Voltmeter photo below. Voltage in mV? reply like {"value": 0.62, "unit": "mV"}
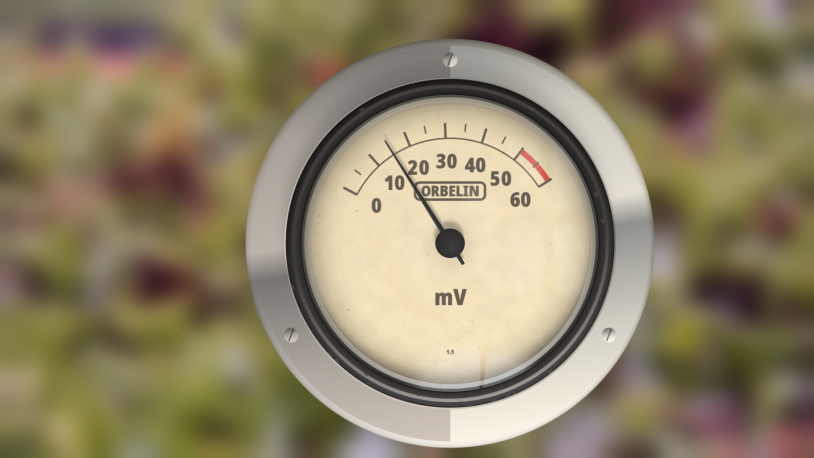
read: {"value": 15, "unit": "mV"}
